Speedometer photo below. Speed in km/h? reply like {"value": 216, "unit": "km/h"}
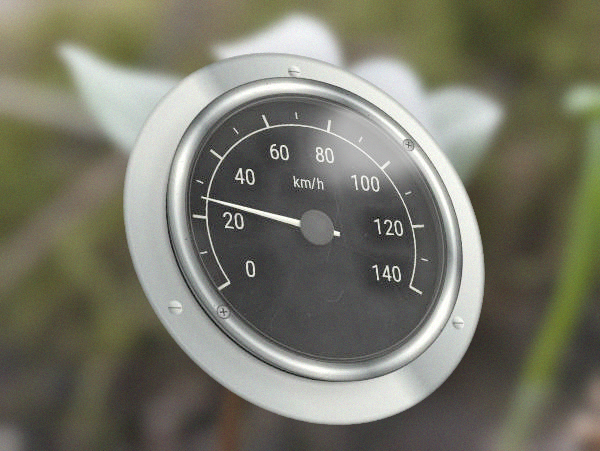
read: {"value": 25, "unit": "km/h"}
